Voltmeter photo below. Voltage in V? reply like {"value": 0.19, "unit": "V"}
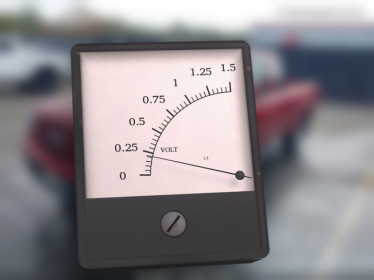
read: {"value": 0.2, "unit": "V"}
